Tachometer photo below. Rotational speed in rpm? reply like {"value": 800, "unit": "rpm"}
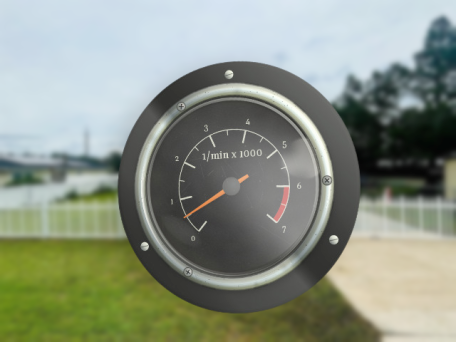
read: {"value": 500, "unit": "rpm"}
